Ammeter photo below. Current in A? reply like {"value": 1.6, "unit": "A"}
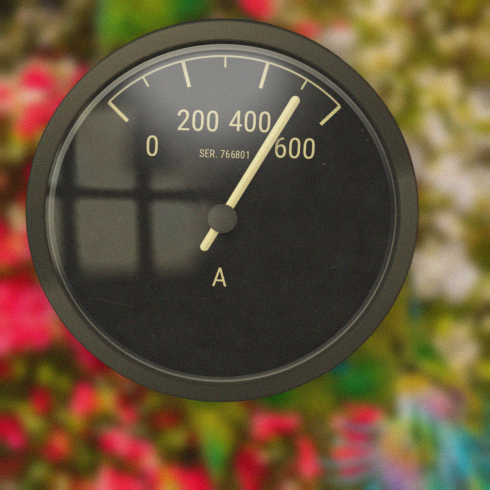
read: {"value": 500, "unit": "A"}
